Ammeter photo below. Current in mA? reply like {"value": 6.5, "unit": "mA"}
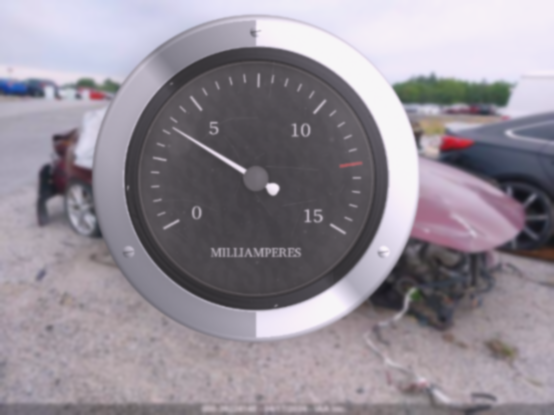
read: {"value": 3.75, "unit": "mA"}
